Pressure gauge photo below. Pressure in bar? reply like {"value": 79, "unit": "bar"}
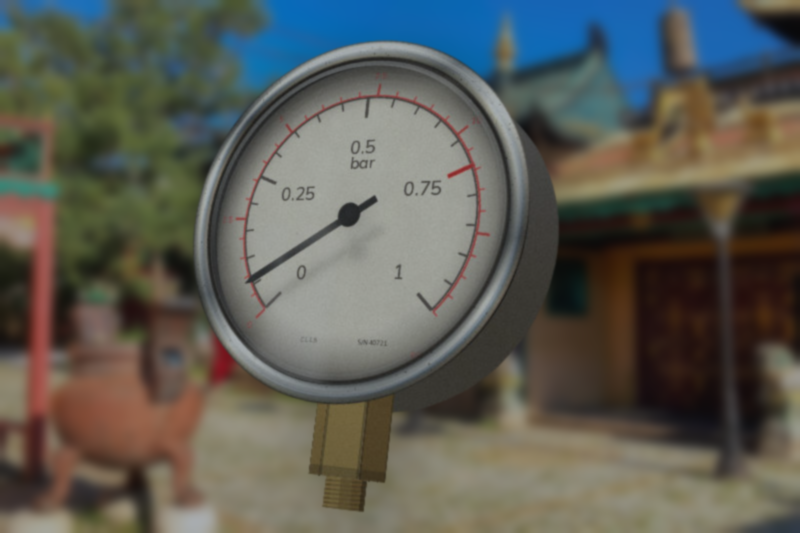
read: {"value": 0.05, "unit": "bar"}
